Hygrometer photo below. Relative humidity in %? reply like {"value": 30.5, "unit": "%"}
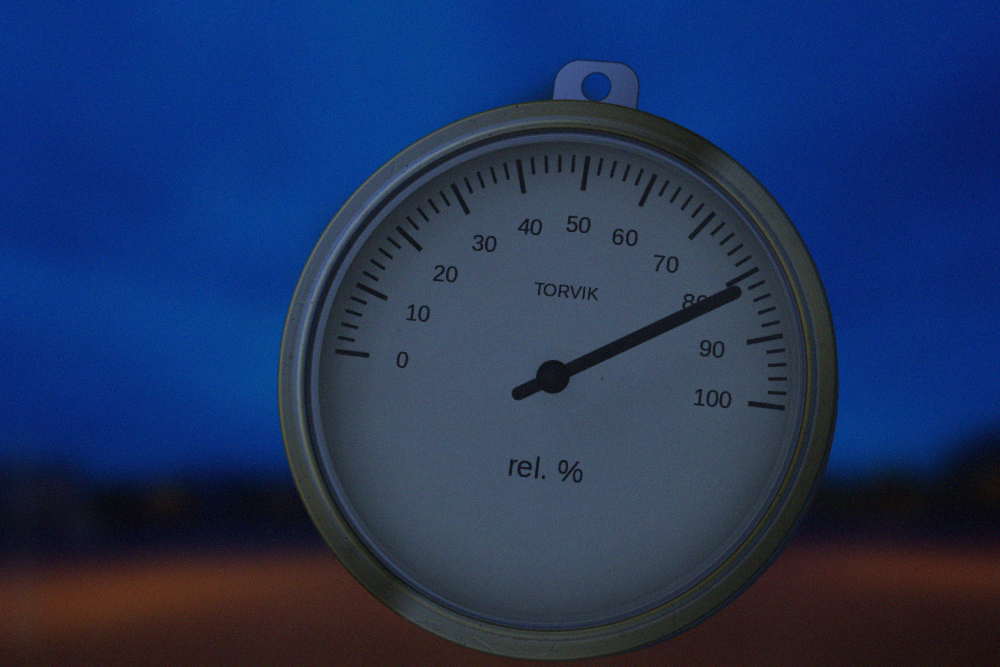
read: {"value": 82, "unit": "%"}
